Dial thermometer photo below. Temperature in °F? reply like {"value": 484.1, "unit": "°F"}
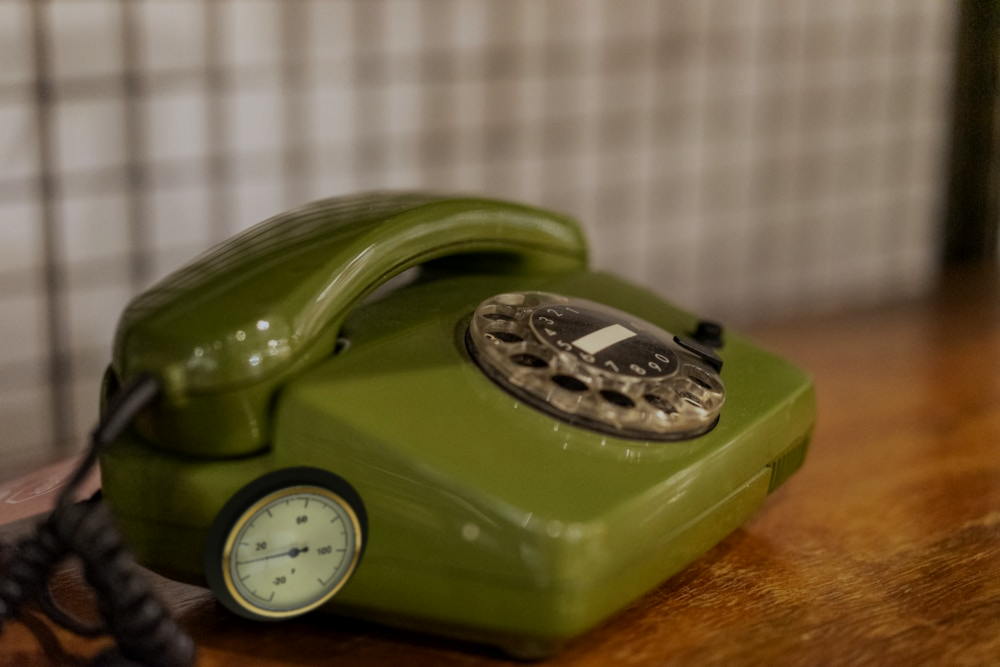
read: {"value": 10, "unit": "°F"}
